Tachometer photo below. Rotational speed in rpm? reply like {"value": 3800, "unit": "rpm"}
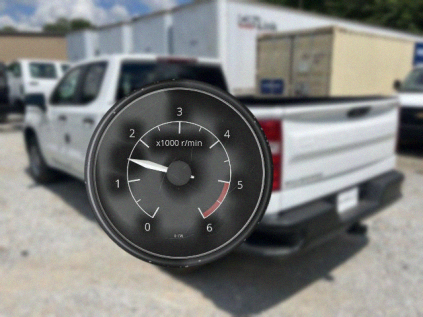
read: {"value": 1500, "unit": "rpm"}
